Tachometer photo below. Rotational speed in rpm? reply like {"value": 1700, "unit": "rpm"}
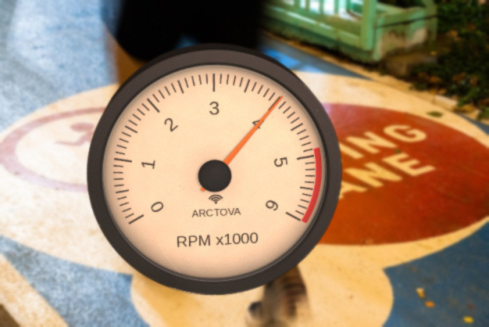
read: {"value": 4000, "unit": "rpm"}
